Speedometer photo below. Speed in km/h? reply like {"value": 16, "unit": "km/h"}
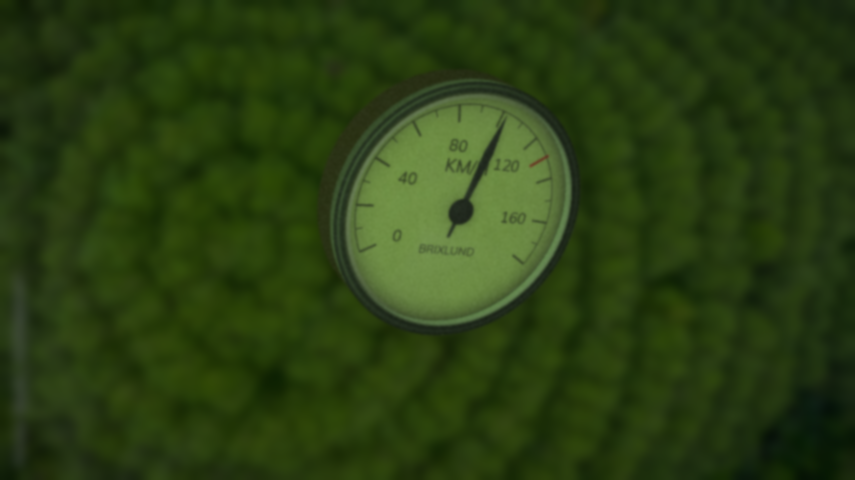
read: {"value": 100, "unit": "km/h"}
